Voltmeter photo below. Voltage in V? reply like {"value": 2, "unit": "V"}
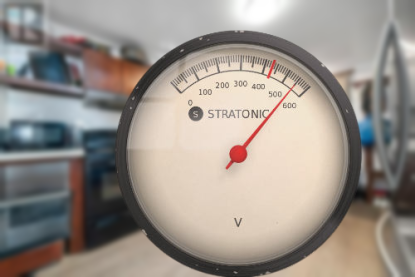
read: {"value": 550, "unit": "V"}
